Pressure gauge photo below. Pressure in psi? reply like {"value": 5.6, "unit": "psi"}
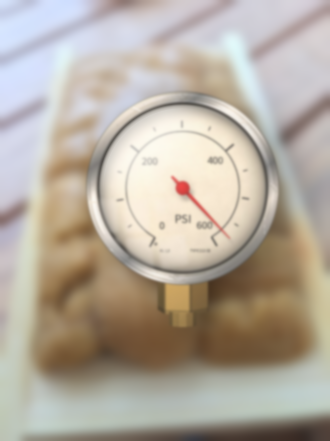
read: {"value": 575, "unit": "psi"}
